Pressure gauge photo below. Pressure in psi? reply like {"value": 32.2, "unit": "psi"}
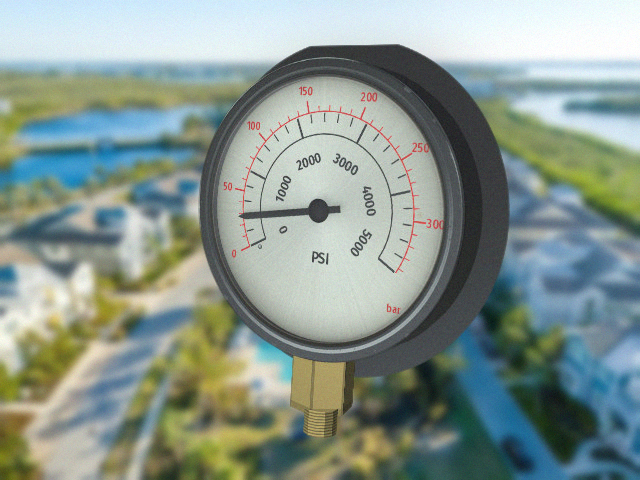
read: {"value": 400, "unit": "psi"}
